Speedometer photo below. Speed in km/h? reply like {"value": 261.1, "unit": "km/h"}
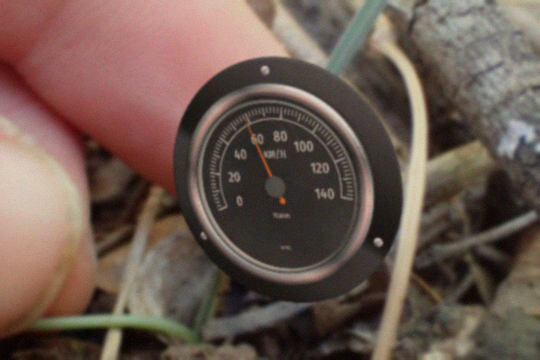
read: {"value": 60, "unit": "km/h"}
